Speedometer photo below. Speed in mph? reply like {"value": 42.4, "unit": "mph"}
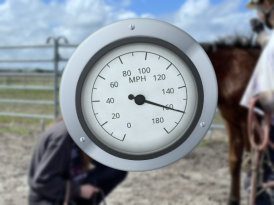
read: {"value": 160, "unit": "mph"}
